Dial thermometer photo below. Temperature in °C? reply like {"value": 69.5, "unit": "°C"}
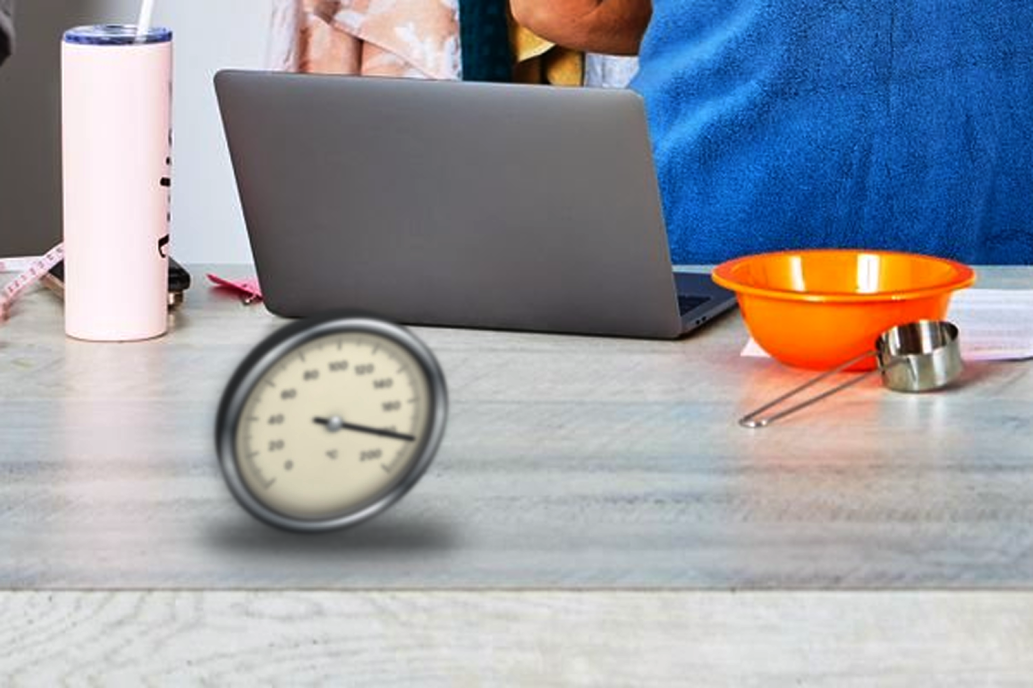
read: {"value": 180, "unit": "°C"}
